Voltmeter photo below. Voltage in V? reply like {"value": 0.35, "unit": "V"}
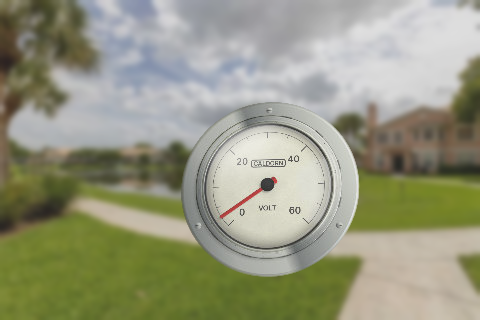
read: {"value": 2.5, "unit": "V"}
